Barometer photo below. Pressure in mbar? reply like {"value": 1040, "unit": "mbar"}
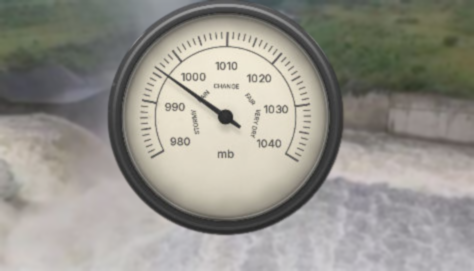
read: {"value": 996, "unit": "mbar"}
